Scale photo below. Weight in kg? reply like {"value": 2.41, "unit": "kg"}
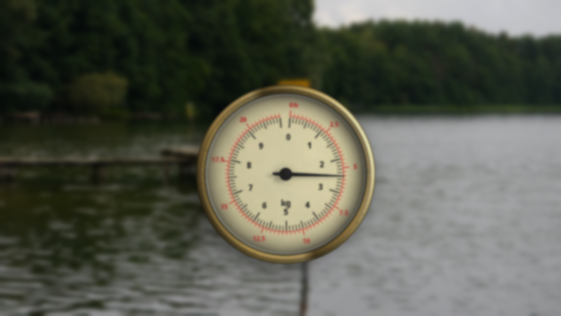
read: {"value": 2.5, "unit": "kg"}
